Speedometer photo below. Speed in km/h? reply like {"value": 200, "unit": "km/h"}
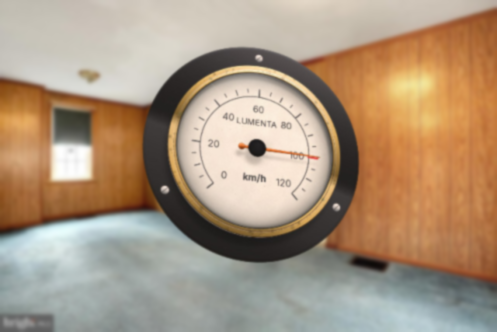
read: {"value": 100, "unit": "km/h"}
